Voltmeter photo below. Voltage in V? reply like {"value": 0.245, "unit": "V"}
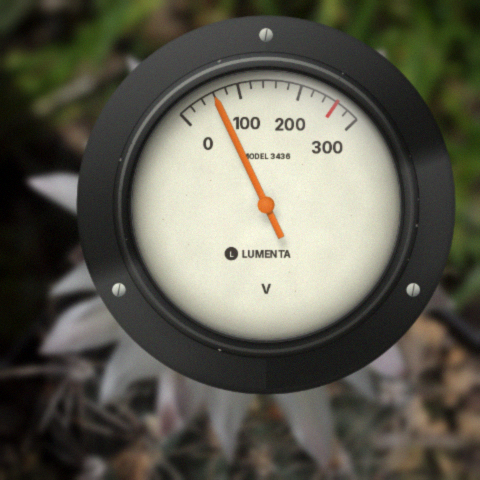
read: {"value": 60, "unit": "V"}
